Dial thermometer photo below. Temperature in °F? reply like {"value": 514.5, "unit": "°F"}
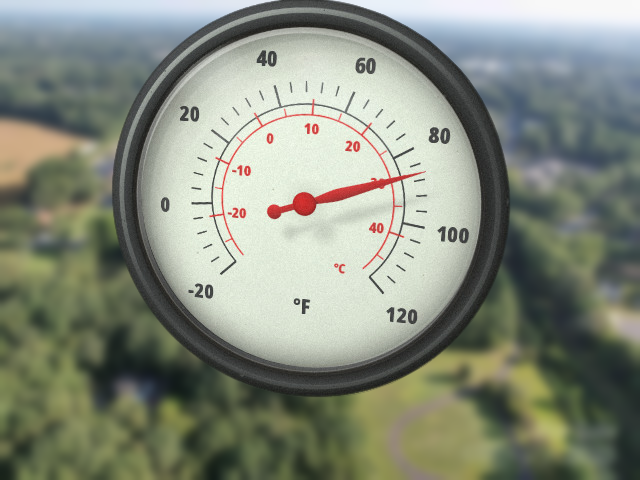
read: {"value": 86, "unit": "°F"}
